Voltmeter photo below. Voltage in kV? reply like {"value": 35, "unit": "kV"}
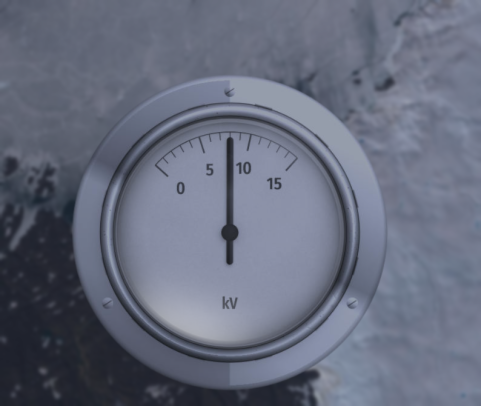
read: {"value": 8, "unit": "kV"}
